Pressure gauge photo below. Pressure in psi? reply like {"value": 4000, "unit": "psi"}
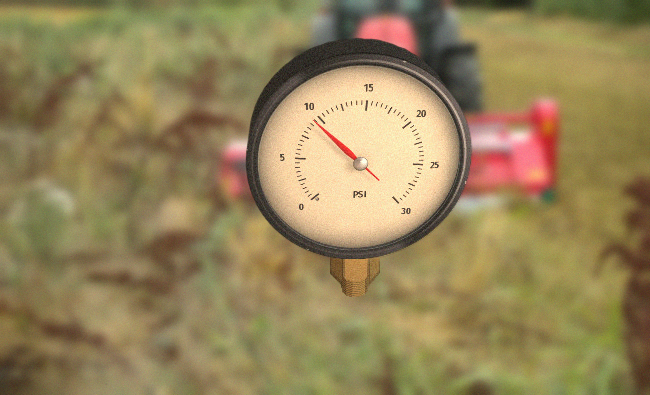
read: {"value": 9.5, "unit": "psi"}
